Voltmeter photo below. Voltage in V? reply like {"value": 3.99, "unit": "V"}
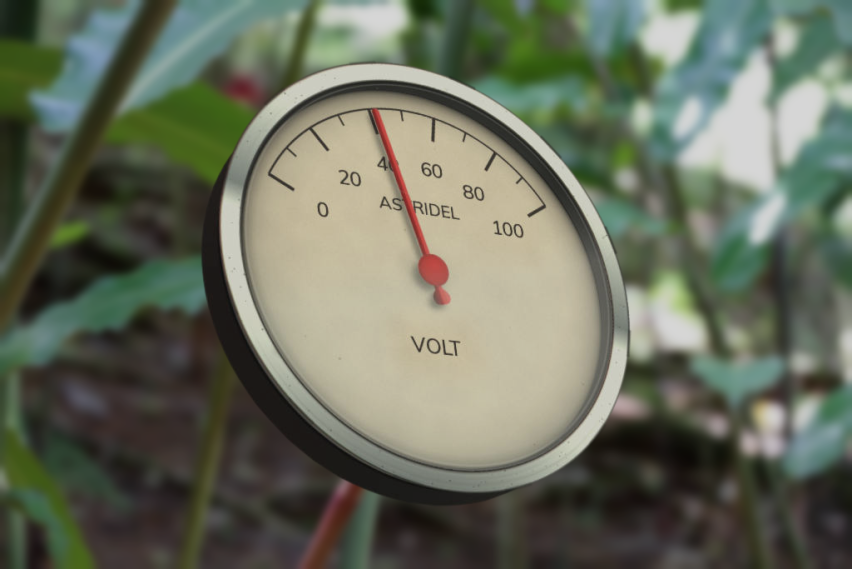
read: {"value": 40, "unit": "V"}
